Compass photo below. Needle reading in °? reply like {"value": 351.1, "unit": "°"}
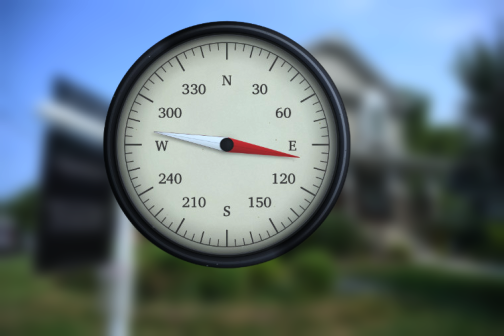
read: {"value": 100, "unit": "°"}
